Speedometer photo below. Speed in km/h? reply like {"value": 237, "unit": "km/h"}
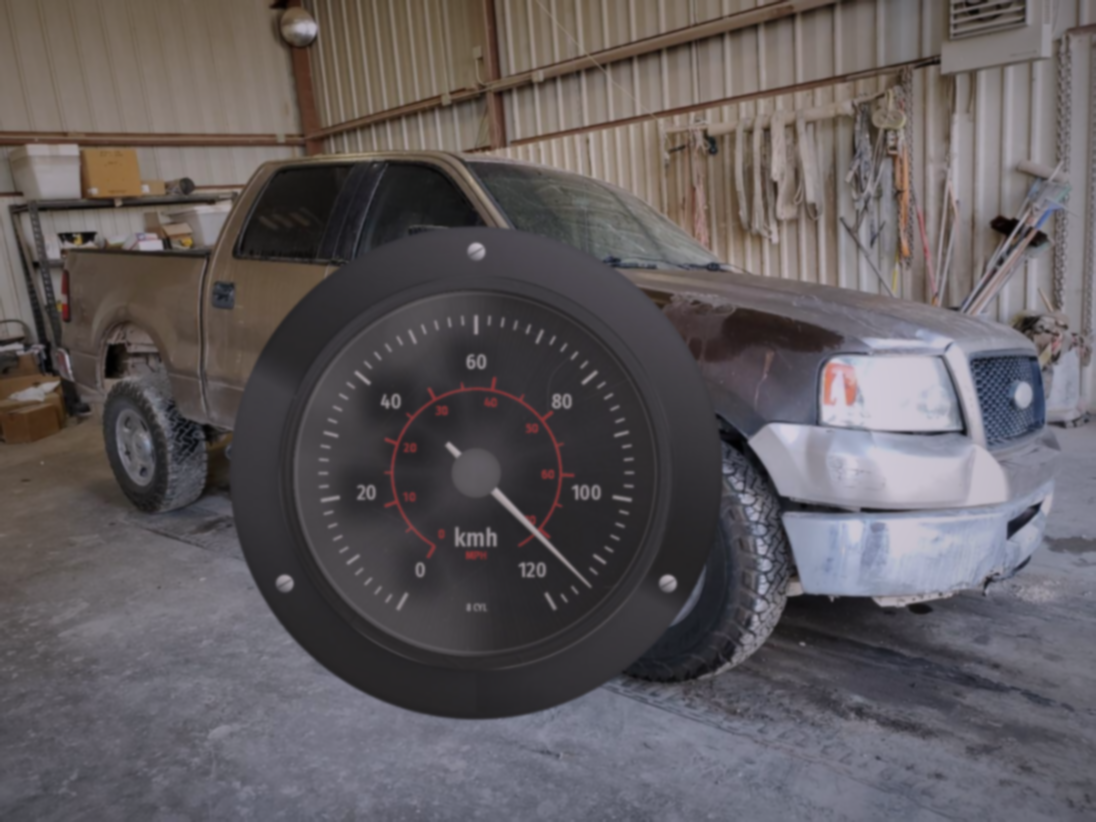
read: {"value": 114, "unit": "km/h"}
